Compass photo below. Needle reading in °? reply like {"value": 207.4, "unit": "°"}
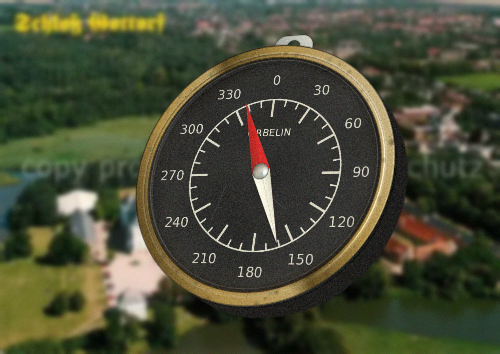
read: {"value": 340, "unit": "°"}
